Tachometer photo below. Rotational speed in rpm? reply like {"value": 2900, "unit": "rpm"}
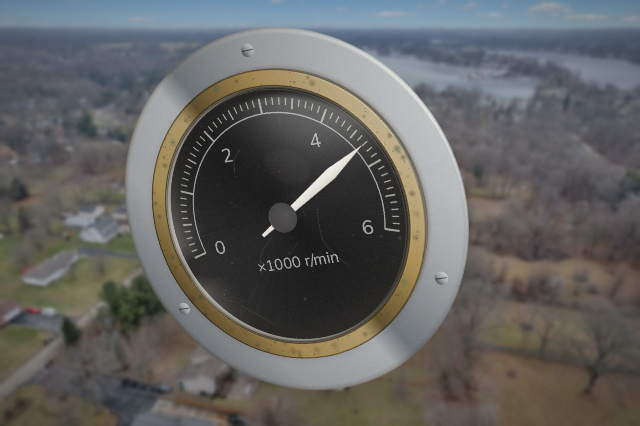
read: {"value": 4700, "unit": "rpm"}
